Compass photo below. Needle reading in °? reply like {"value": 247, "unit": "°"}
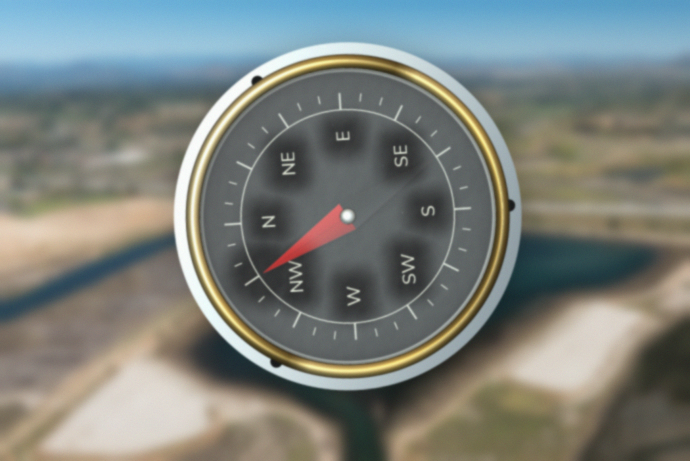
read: {"value": 330, "unit": "°"}
